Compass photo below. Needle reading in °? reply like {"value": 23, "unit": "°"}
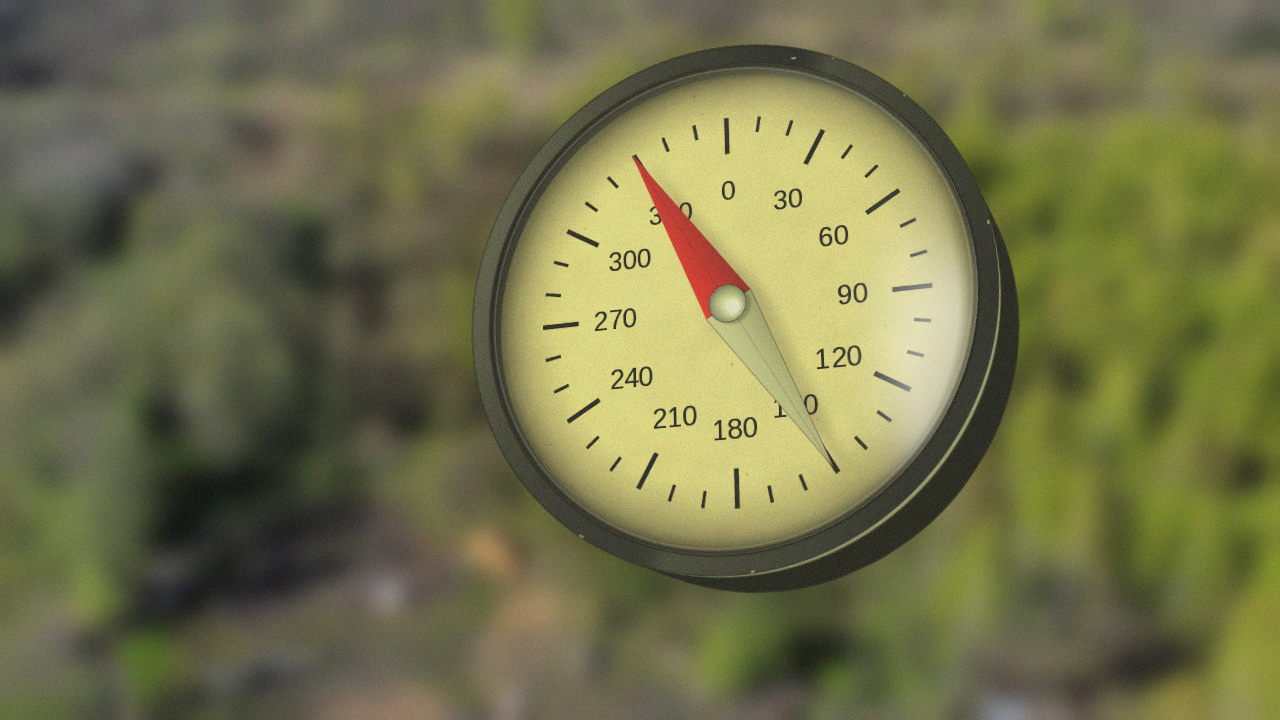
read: {"value": 330, "unit": "°"}
